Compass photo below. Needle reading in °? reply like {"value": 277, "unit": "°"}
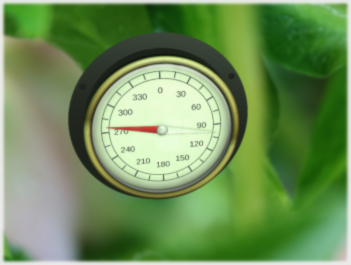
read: {"value": 277.5, "unit": "°"}
